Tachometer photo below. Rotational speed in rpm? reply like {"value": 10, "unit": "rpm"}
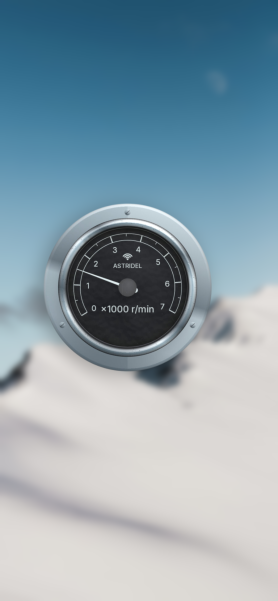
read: {"value": 1500, "unit": "rpm"}
